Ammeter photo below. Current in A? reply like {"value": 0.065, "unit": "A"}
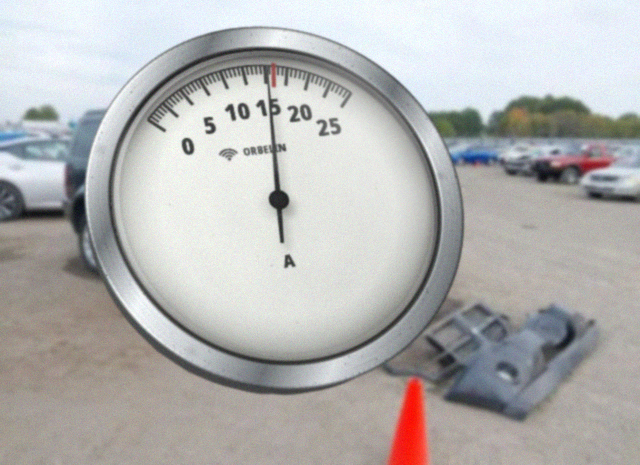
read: {"value": 15, "unit": "A"}
